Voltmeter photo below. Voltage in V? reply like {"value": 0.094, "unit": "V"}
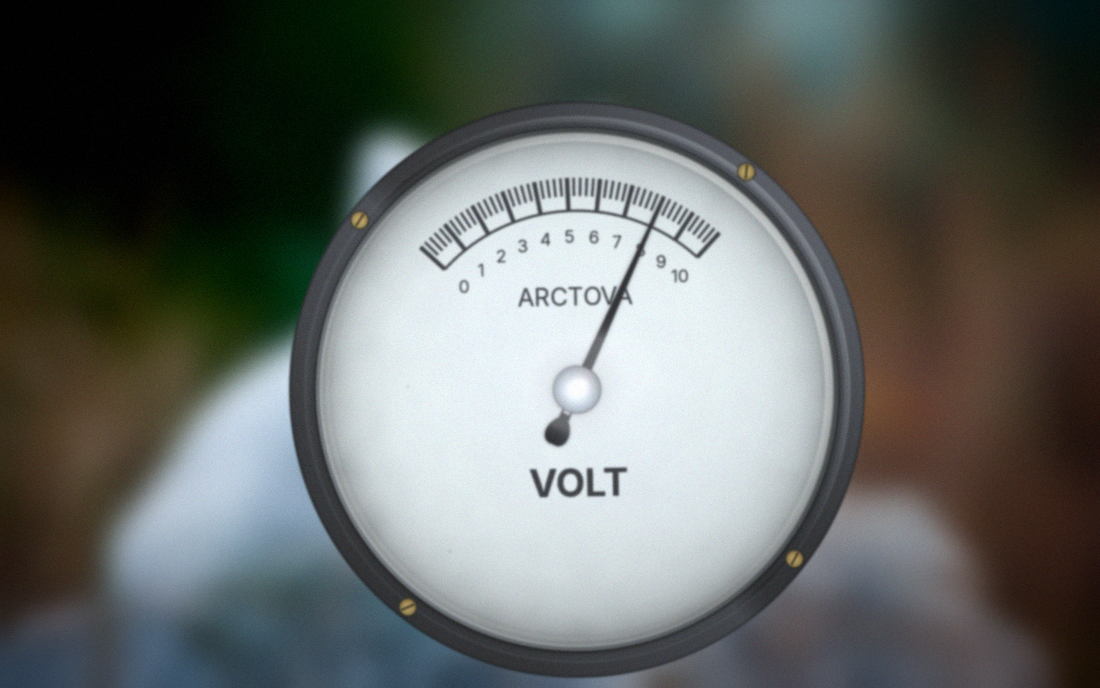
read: {"value": 8, "unit": "V"}
